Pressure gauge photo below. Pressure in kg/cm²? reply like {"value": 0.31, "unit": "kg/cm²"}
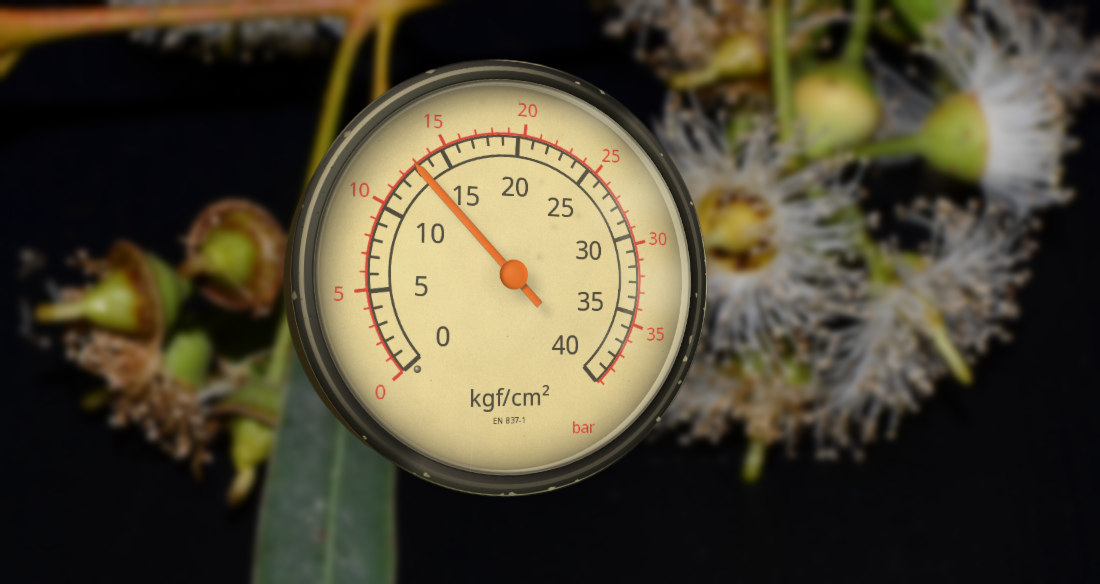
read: {"value": 13, "unit": "kg/cm²"}
